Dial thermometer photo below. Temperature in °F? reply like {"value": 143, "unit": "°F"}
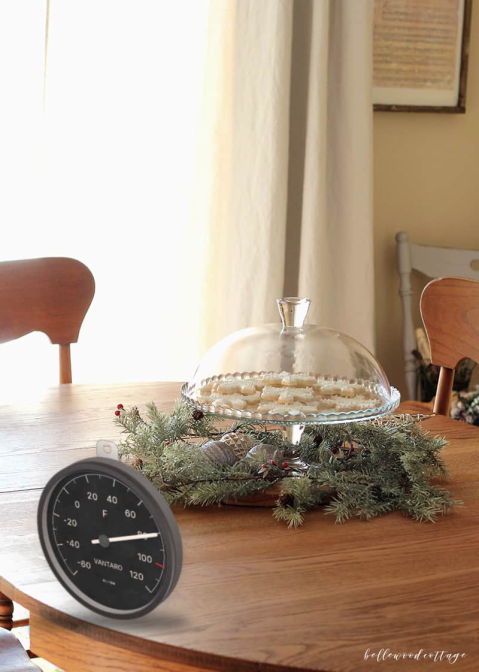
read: {"value": 80, "unit": "°F"}
